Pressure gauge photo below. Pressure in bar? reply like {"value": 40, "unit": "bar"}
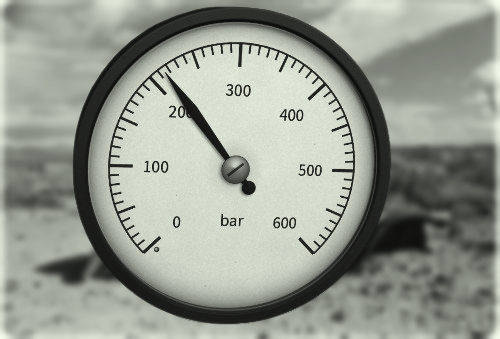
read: {"value": 215, "unit": "bar"}
